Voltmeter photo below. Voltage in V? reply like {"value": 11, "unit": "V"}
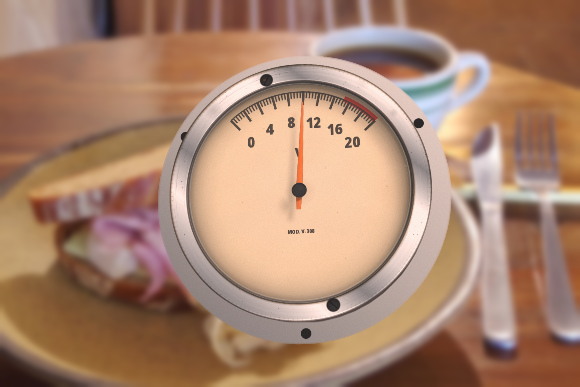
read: {"value": 10, "unit": "V"}
